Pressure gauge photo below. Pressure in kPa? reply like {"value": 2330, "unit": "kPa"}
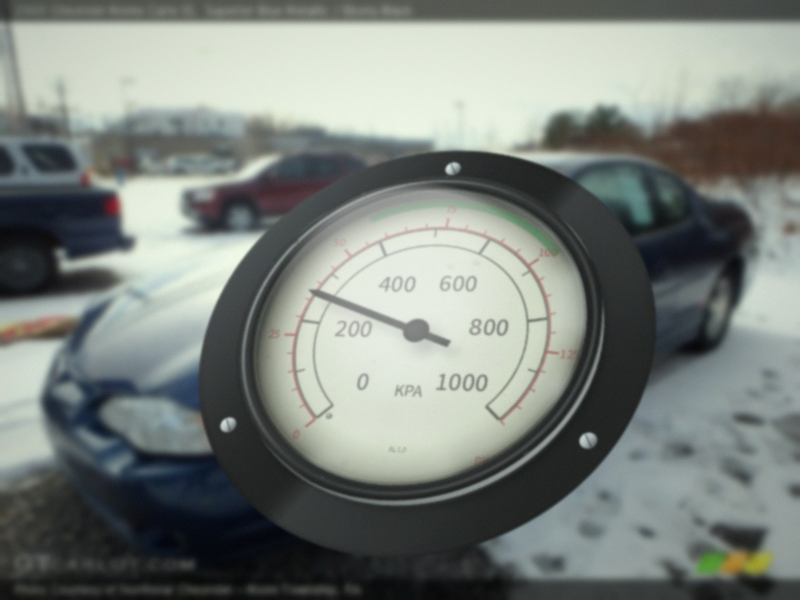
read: {"value": 250, "unit": "kPa"}
